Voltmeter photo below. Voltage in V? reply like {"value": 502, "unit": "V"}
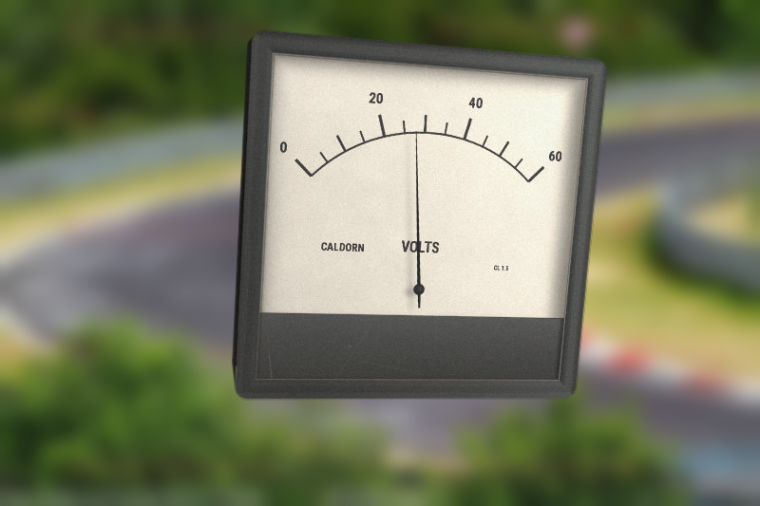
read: {"value": 27.5, "unit": "V"}
